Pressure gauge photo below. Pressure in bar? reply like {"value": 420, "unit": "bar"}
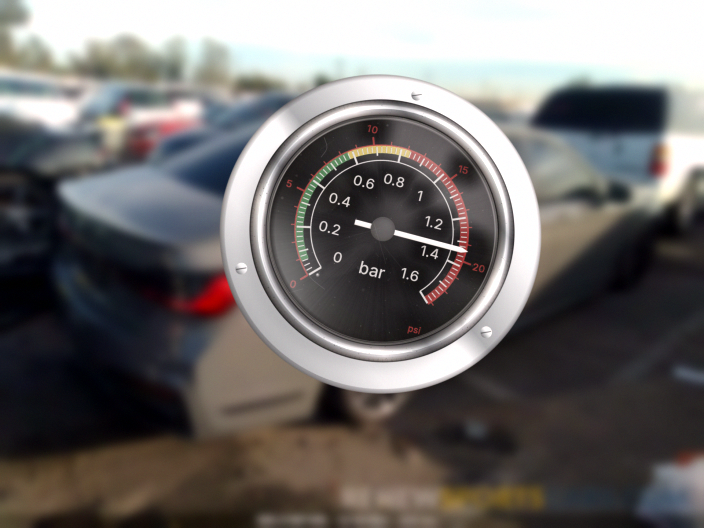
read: {"value": 1.34, "unit": "bar"}
